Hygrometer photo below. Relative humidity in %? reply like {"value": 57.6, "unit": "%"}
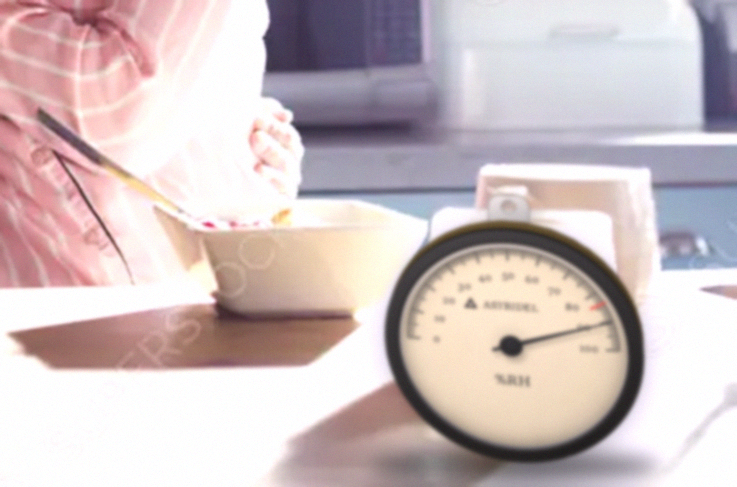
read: {"value": 90, "unit": "%"}
